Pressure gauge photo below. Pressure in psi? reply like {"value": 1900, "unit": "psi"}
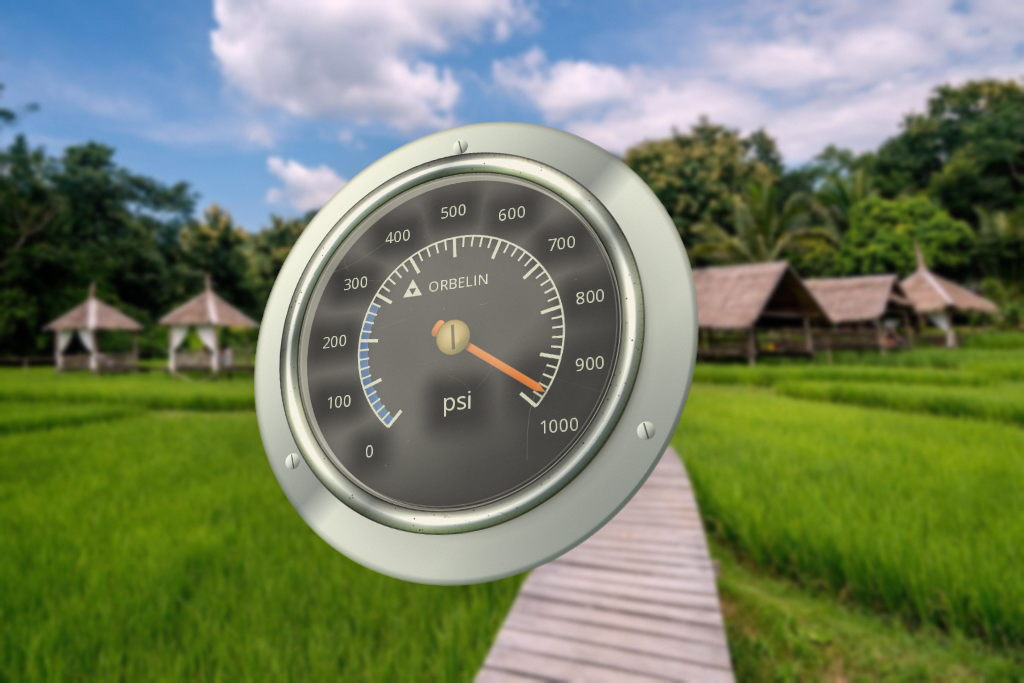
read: {"value": 970, "unit": "psi"}
